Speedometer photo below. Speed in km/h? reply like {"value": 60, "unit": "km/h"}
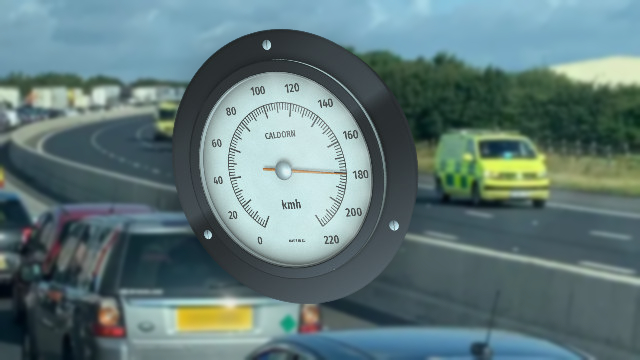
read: {"value": 180, "unit": "km/h"}
